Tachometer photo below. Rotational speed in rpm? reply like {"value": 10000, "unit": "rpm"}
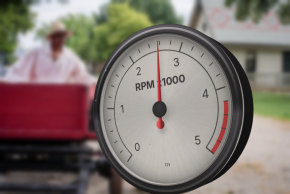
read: {"value": 2600, "unit": "rpm"}
